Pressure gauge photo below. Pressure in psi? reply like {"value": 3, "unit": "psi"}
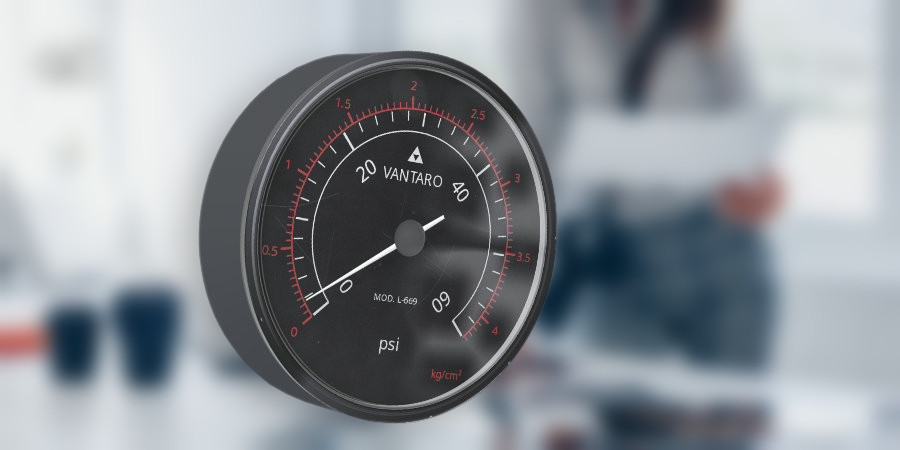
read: {"value": 2, "unit": "psi"}
